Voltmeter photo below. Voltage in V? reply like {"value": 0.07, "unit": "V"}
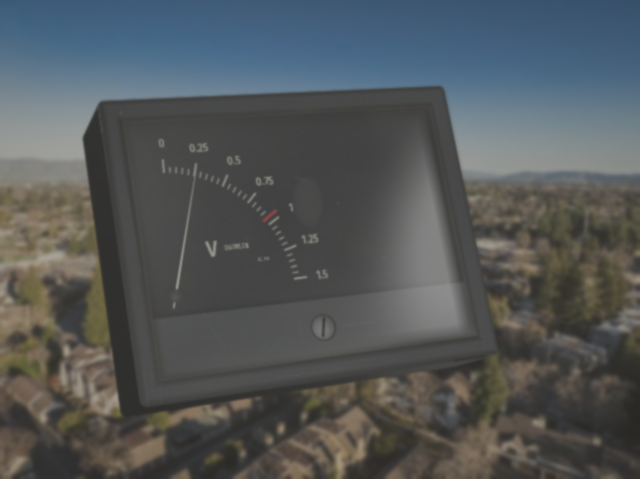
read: {"value": 0.25, "unit": "V"}
